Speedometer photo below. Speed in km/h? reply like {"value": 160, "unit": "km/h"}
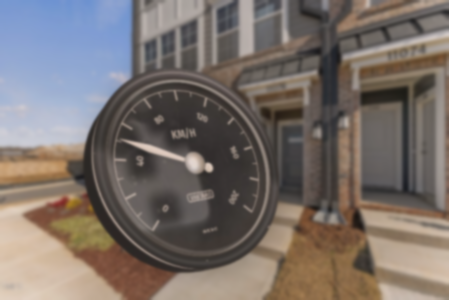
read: {"value": 50, "unit": "km/h"}
